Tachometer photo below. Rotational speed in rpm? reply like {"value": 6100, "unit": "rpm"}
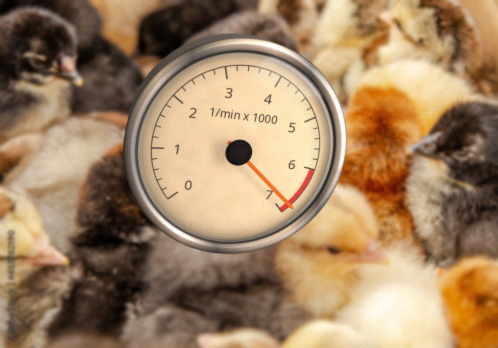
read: {"value": 6800, "unit": "rpm"}
